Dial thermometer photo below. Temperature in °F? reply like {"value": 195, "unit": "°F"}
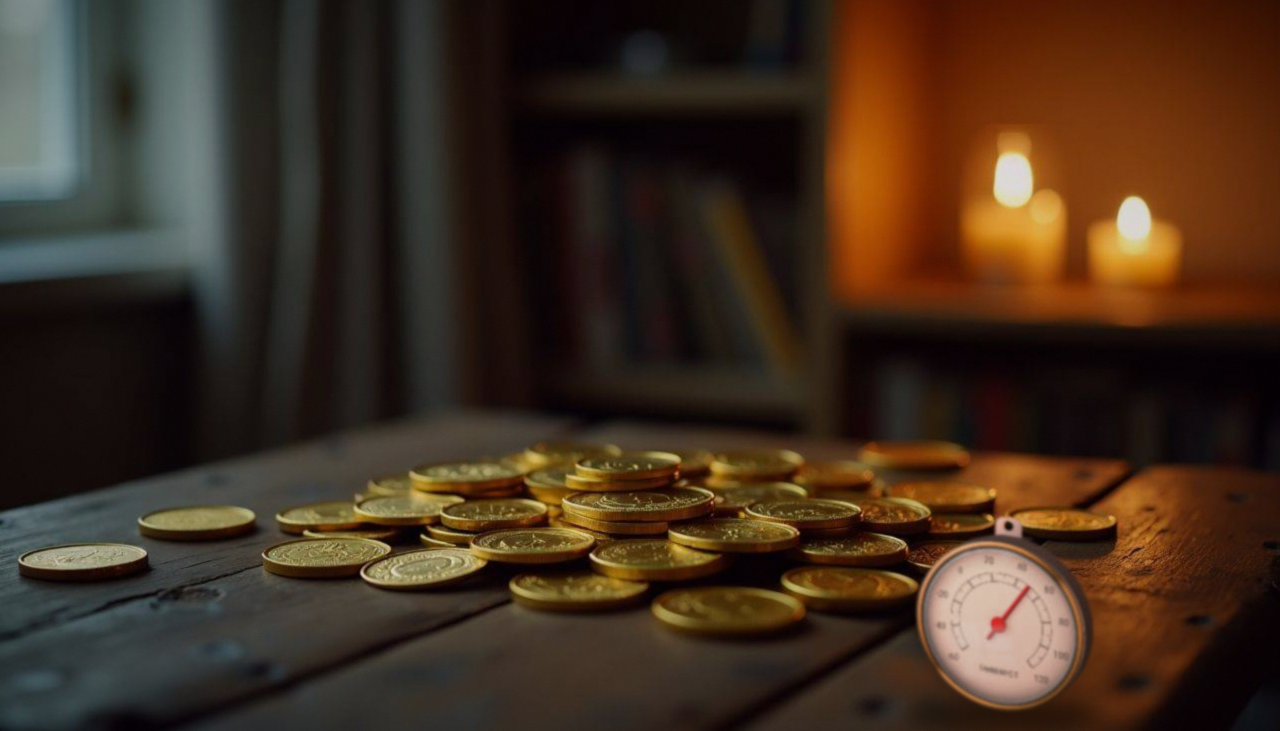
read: {"value": 50, "unit": "°F"}
